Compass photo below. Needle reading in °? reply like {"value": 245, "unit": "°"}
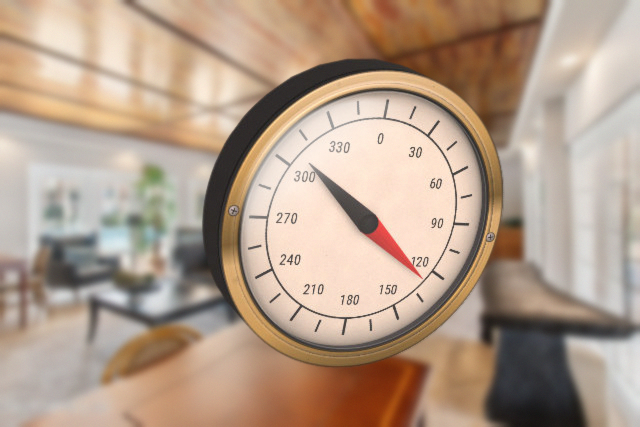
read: {"value": 127.5, "unit": "°"}
